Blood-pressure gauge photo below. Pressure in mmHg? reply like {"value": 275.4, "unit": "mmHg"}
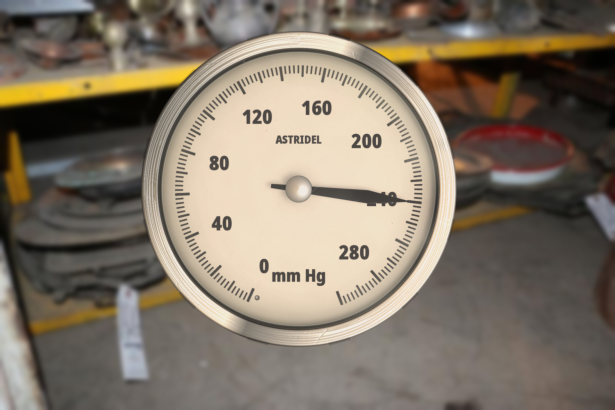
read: {"value": 240, "unit": "mmHg"}
